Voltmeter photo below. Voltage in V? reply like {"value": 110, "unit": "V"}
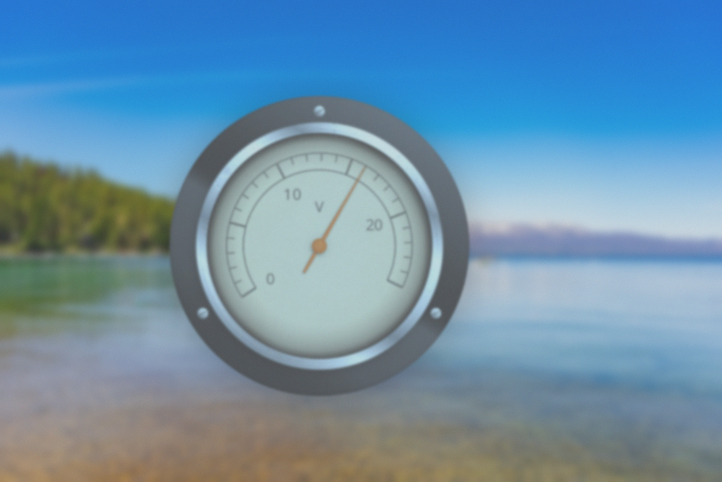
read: {"value": 16, "unit": "V"}
